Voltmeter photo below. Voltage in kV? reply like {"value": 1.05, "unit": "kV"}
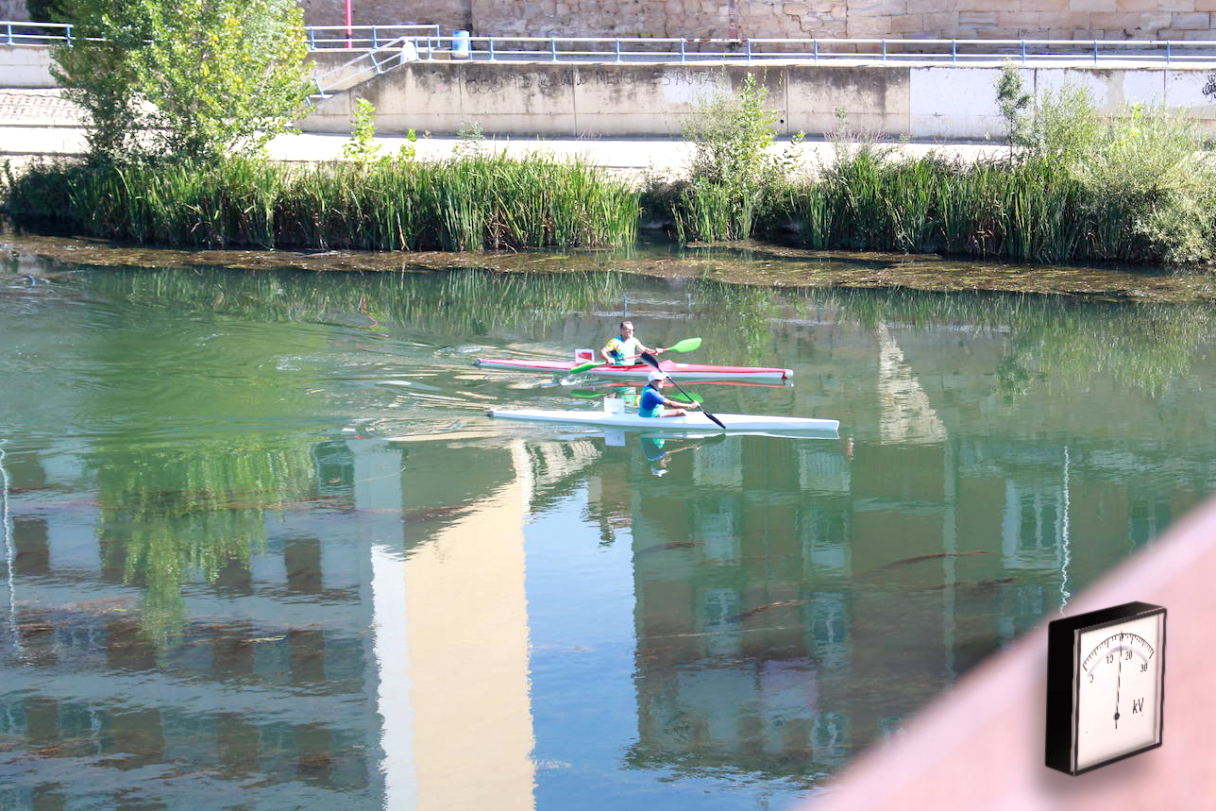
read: {"value": 15, "unit": "kV"}
